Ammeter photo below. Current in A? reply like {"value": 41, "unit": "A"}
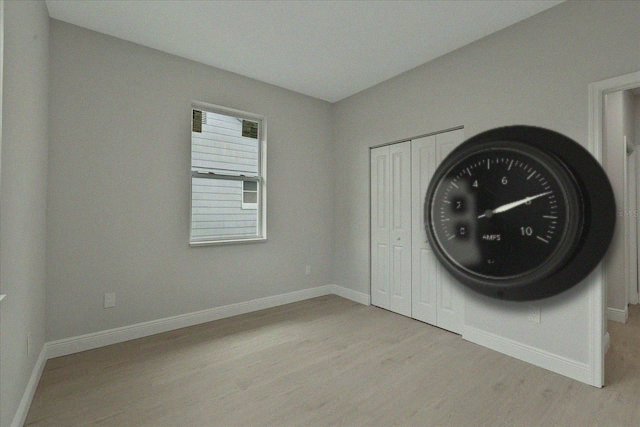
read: {"value": 8, "unit": "A"}
